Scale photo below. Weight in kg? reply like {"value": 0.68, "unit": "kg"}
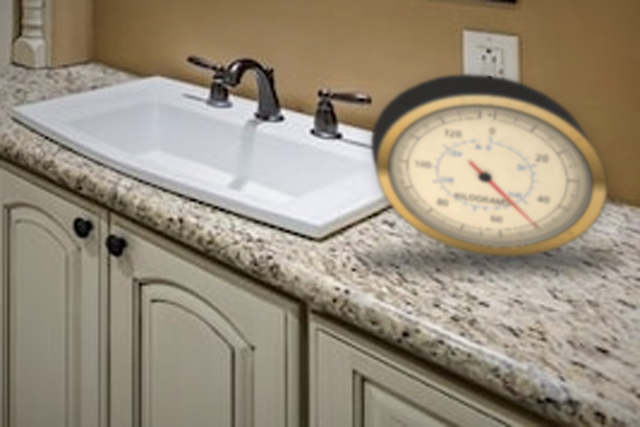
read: {"value": 50, "unit": "kg"}
